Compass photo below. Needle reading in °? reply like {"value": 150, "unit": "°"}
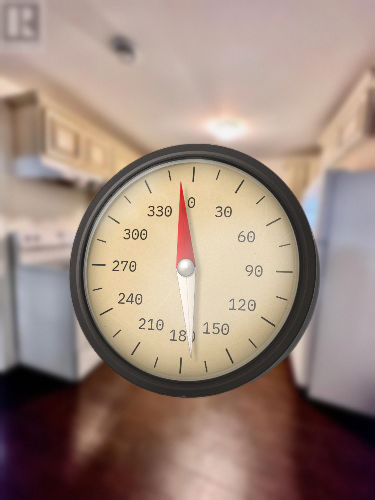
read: {"value": 352.5, "unit": "°"}
